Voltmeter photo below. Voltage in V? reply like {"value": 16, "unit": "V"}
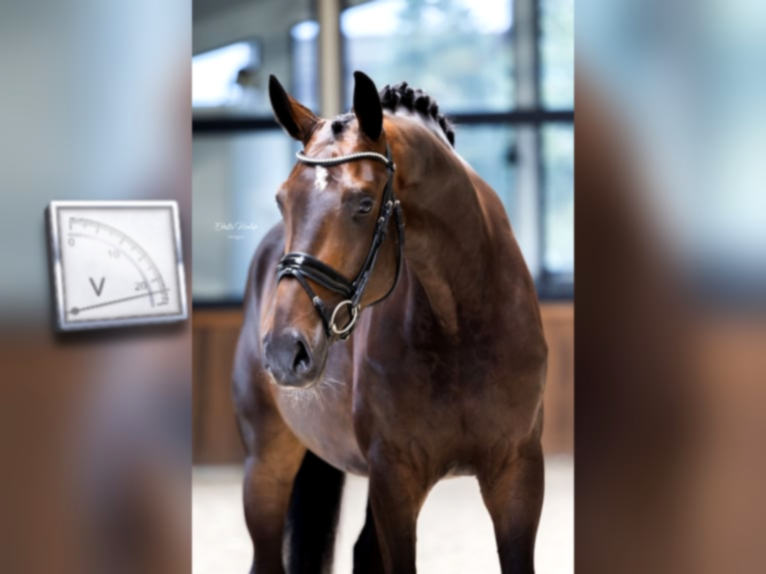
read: {"value": 22.5, "unit": "V"}
